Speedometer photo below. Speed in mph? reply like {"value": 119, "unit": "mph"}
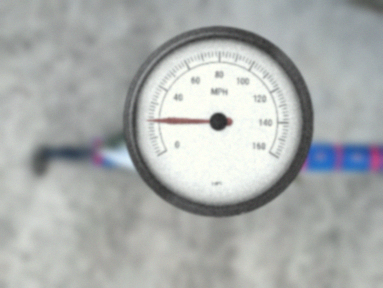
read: {"value": 20, "unit": "mph"}
